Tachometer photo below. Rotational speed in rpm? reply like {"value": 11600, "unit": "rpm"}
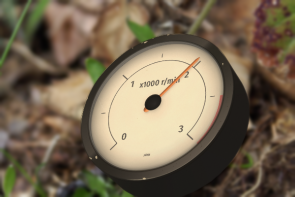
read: {"value": 2000, "unit": "rpm"}
